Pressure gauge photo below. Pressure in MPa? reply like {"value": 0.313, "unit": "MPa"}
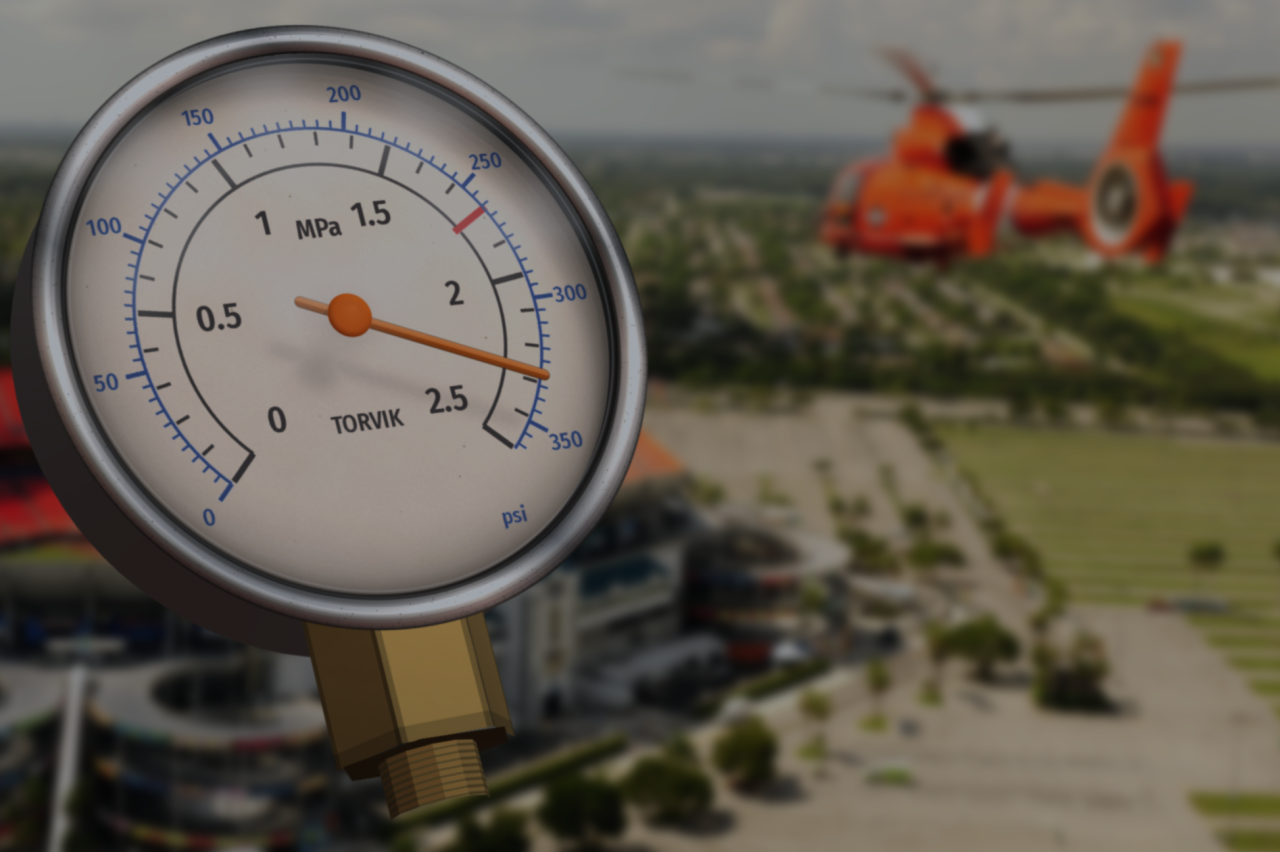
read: {"value": 2.3, "unit": "MPa"}
